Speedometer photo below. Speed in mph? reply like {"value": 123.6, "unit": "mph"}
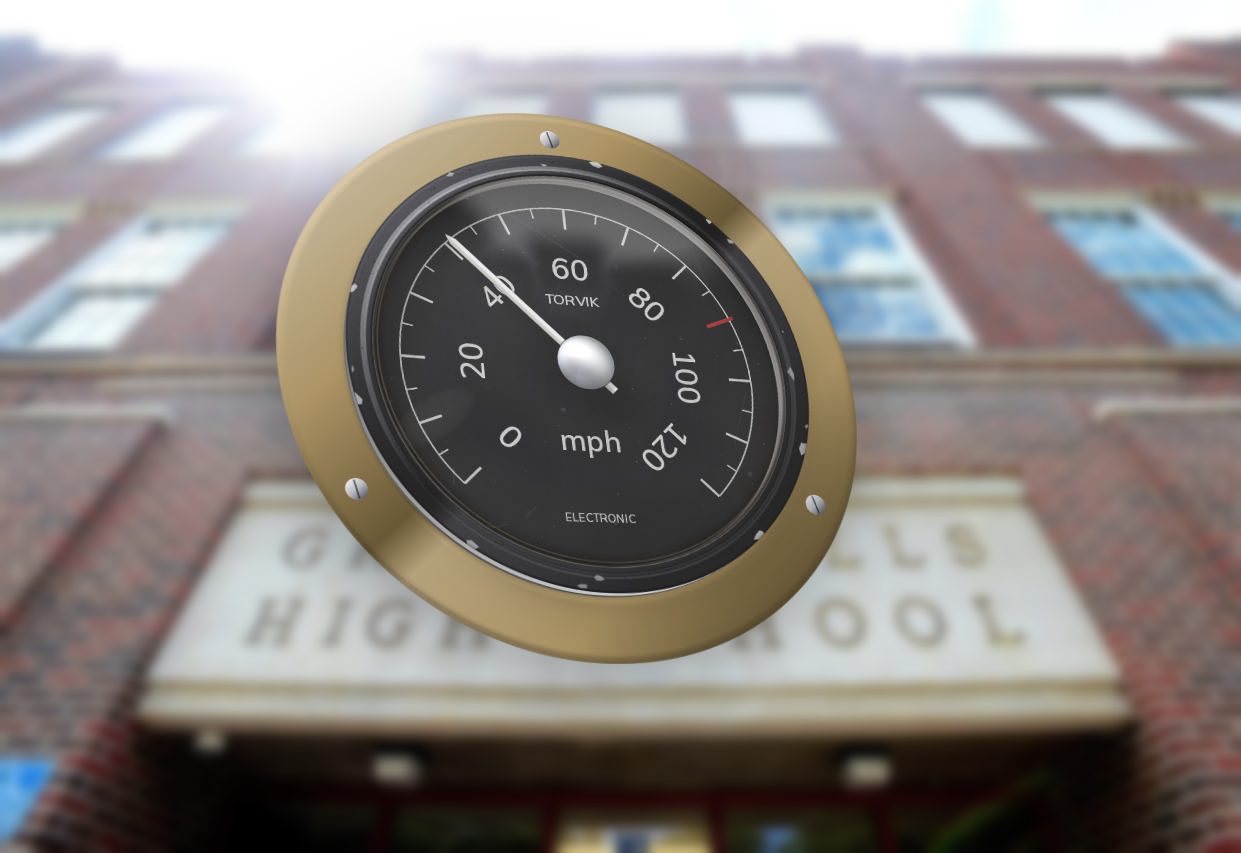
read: {"value": 40, "unit": "mph"}
